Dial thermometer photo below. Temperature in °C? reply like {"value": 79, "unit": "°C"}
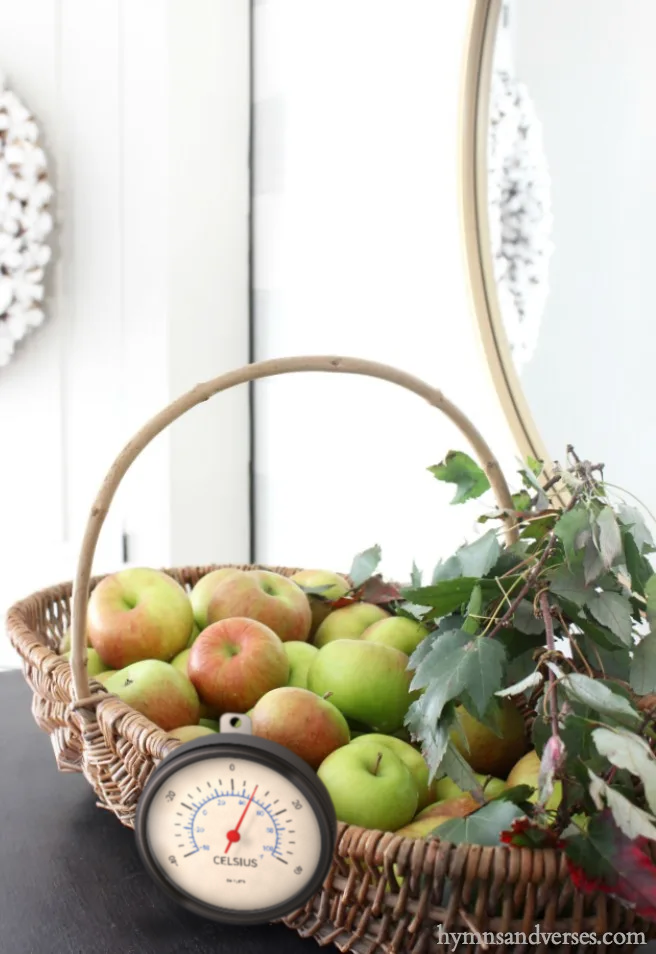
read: {"value": 8, "unit": "°C"}
